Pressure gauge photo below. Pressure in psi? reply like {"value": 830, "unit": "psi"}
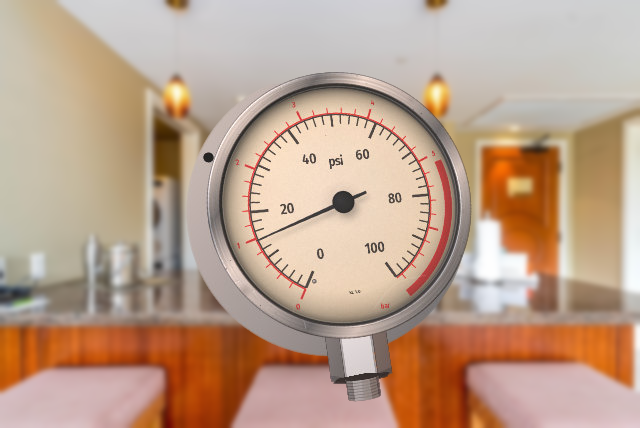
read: {"value": 14, "unit": "psi"}
